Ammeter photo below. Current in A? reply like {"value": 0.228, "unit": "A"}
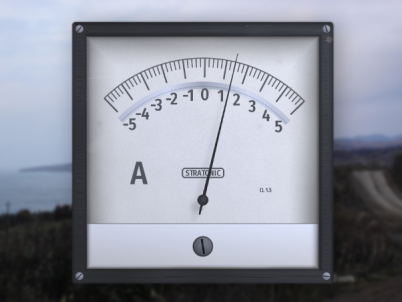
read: {"value": 1.4, "unit": "A"}
